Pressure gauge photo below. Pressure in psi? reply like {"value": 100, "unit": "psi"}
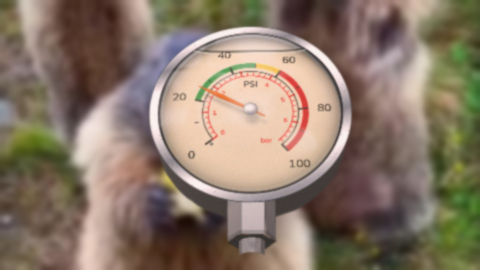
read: {"value": 25, "unit": "psi"}
